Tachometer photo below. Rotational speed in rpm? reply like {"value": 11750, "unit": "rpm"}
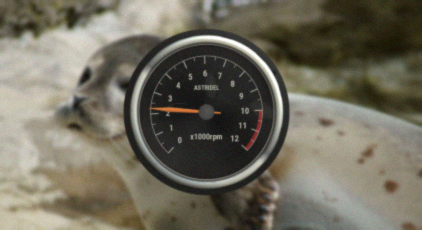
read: {"value": 2250, "unit": "rpm"}
